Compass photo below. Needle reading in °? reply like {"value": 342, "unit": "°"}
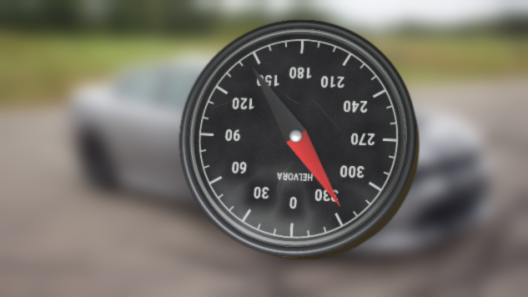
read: {"value": 325, "unit": "°"}
